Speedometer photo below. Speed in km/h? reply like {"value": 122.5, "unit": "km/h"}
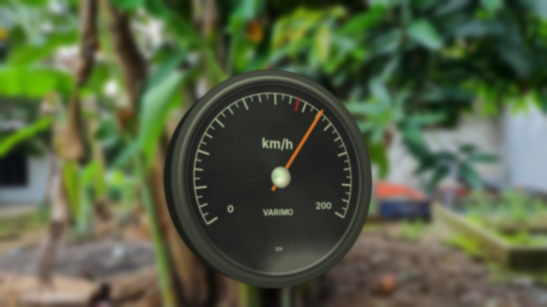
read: {"value": 130, "unit": "km/h"}
